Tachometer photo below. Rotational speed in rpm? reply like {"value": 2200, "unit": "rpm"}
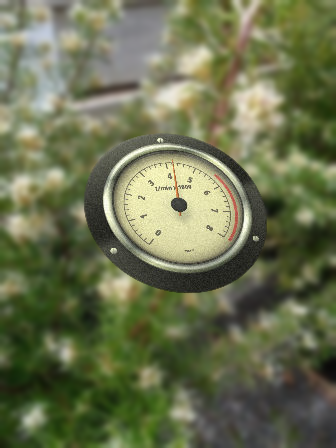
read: {"value": 4200, "unit": "rpm"}
